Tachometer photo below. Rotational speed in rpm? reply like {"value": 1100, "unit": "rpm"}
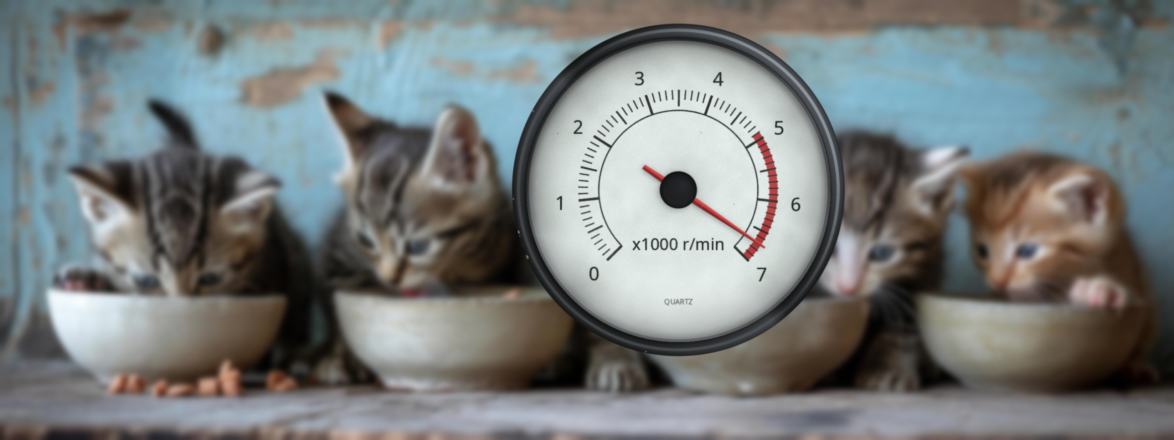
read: {"value": 6700, "unit": "rpm"}
